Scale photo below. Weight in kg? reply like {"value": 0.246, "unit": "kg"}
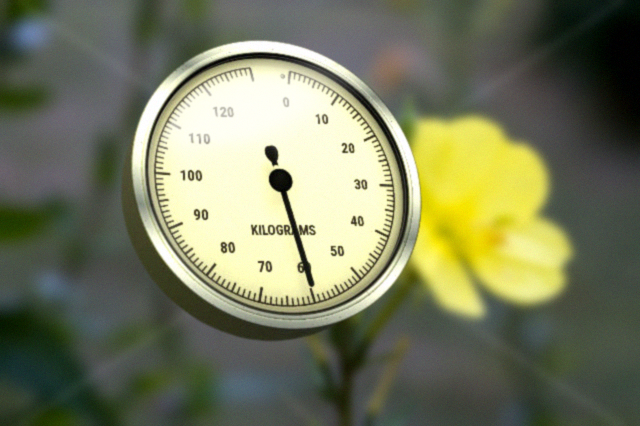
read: {"value": 60, "unit": "kg"}
